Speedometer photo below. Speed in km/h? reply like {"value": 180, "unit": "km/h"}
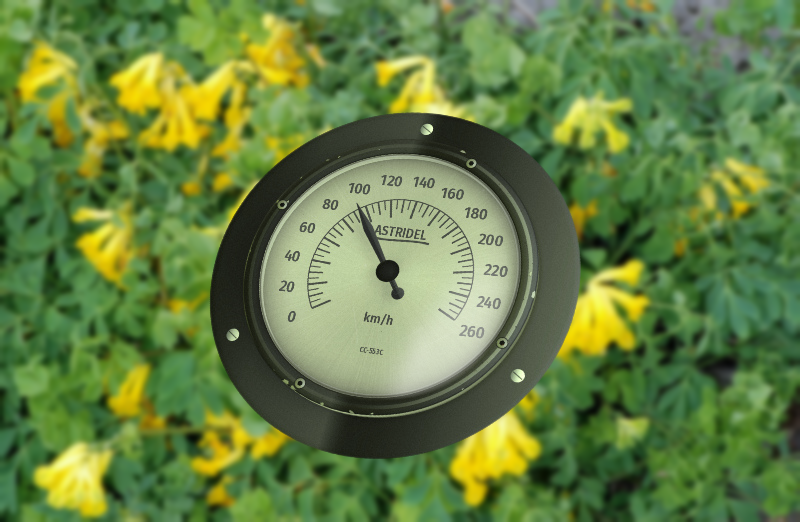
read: {"value": 95, "unit": "km/h"}
